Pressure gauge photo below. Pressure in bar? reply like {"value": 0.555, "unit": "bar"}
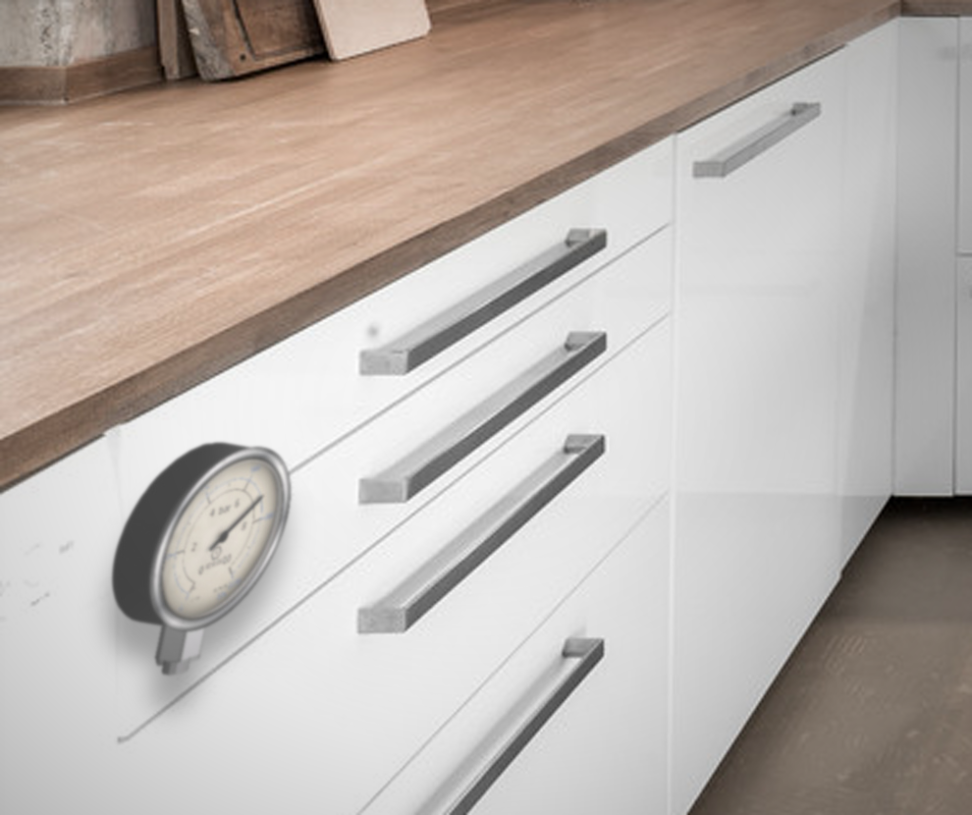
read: {"value": 7, "unit": "bar"}
